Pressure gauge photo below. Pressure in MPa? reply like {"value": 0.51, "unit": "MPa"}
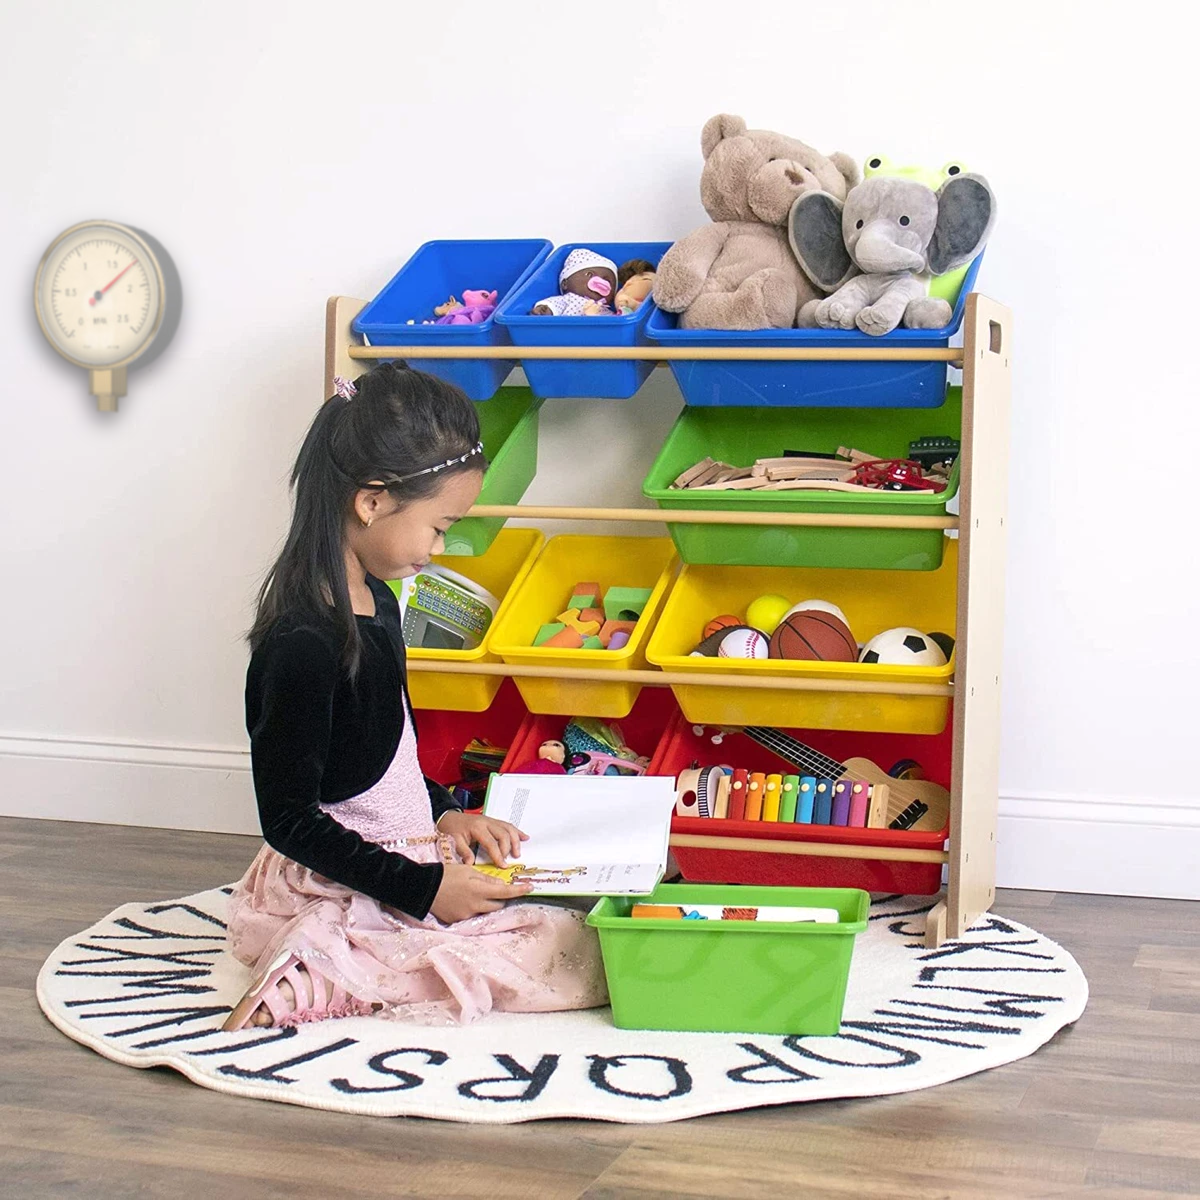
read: {"value": 1.75, "unit": "MPa"}
